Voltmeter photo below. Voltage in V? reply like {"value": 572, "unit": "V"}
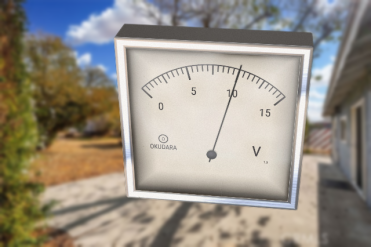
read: {"value": 10, "unit": "V"}
